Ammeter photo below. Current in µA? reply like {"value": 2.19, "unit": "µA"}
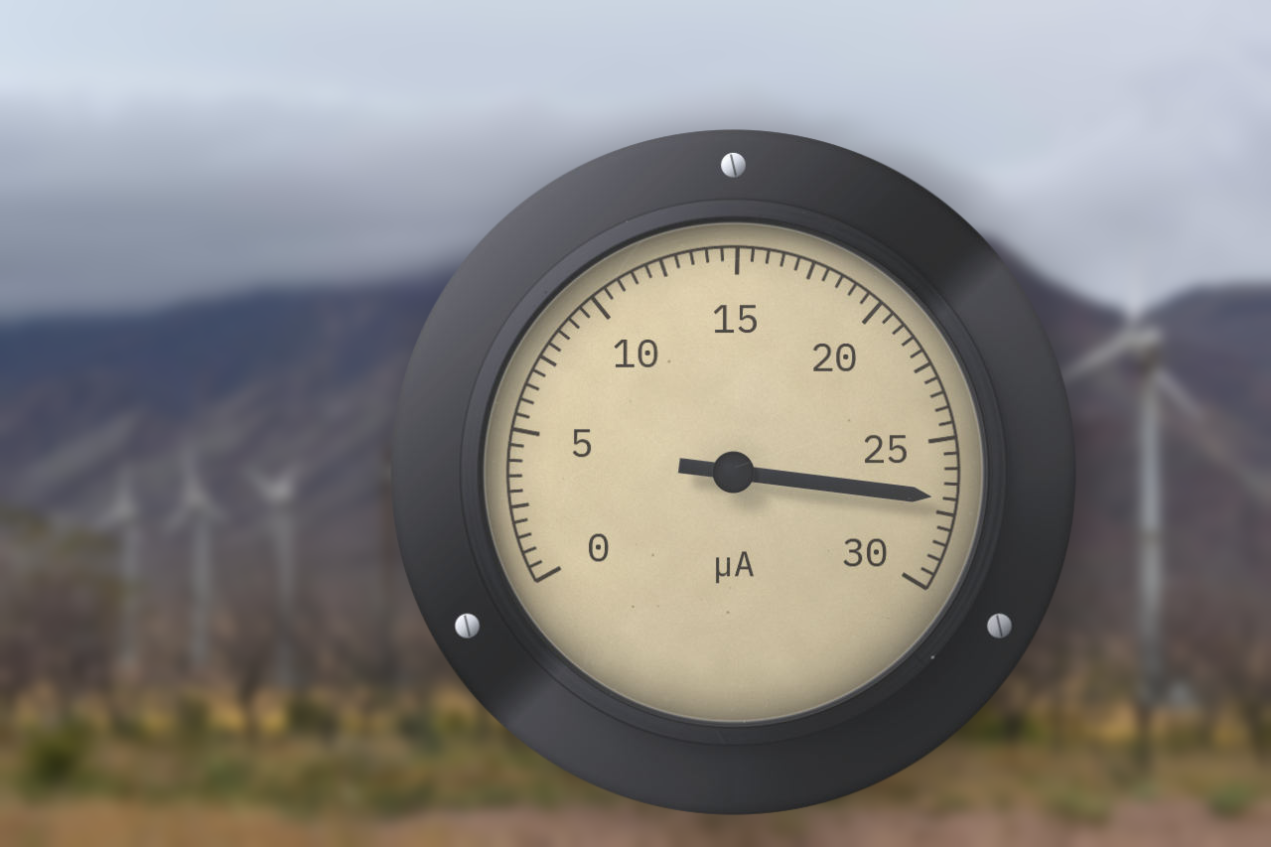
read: {"value": 27, "unit": "µA"}
